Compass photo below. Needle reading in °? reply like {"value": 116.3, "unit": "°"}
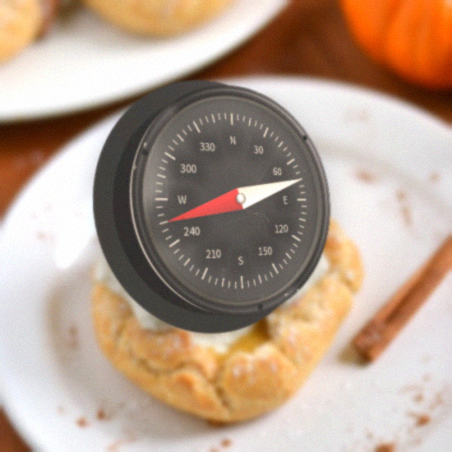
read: {"value": 255, "unit": "°"}
